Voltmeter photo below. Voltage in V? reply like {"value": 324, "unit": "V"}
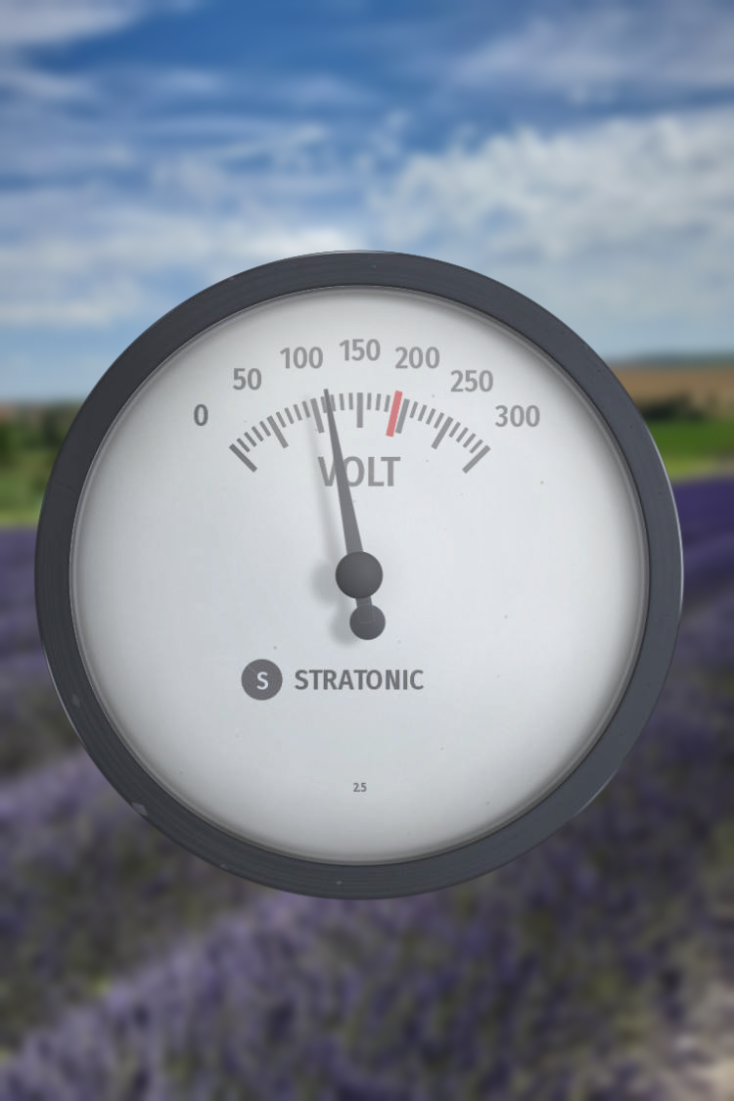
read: {"value": 115, "unit": "V"}
